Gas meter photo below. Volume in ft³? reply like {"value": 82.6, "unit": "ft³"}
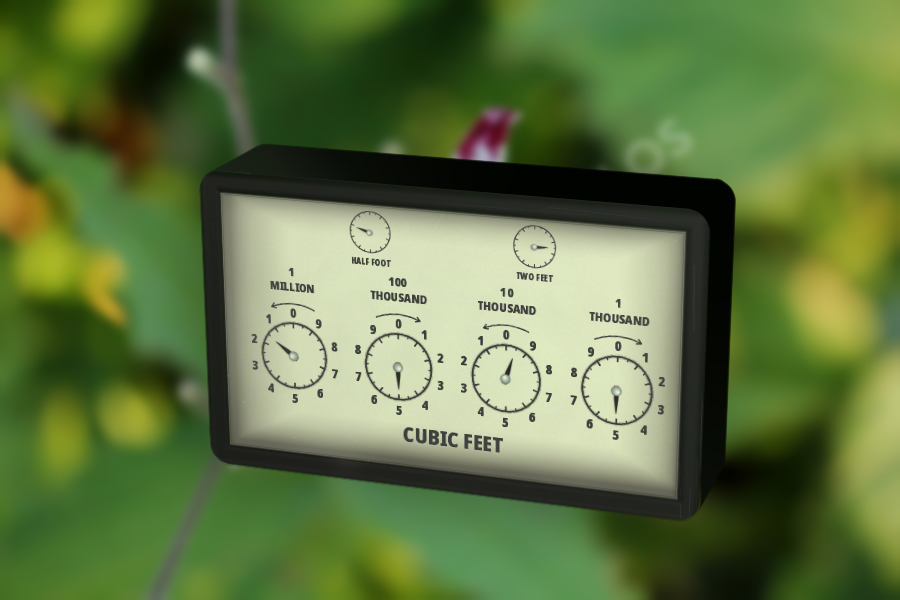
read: {"value": 149500, "unit": "ft³"}
